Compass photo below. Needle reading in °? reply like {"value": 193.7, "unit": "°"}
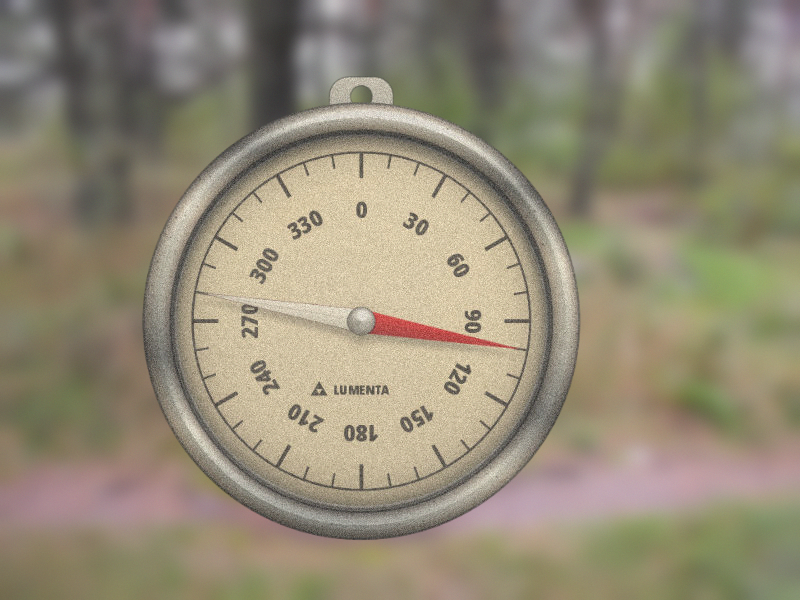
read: {"value": 100, "unit": "°"}
